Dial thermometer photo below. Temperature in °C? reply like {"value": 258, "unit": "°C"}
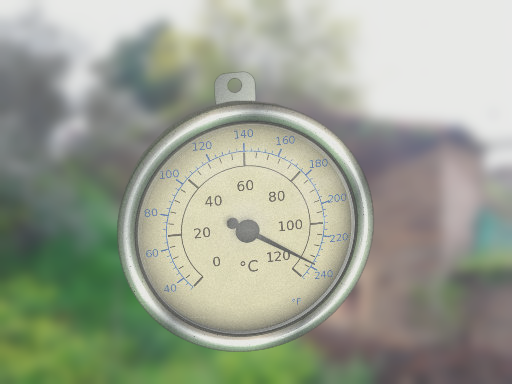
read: {"value": 114, "unit": "°C"}
